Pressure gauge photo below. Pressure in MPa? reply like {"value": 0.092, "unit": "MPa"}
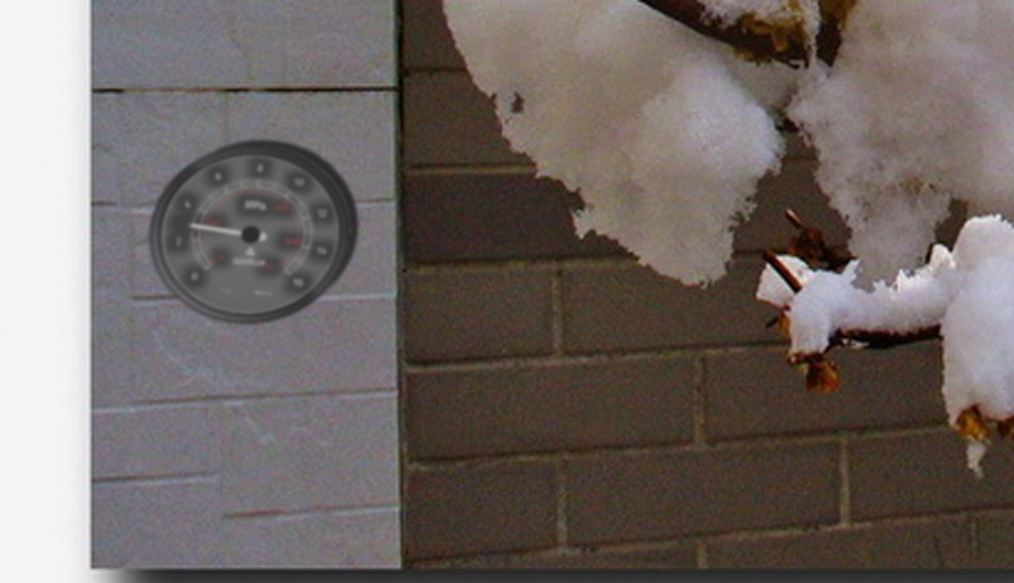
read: {"value": 3, "unit": "MPa"}
